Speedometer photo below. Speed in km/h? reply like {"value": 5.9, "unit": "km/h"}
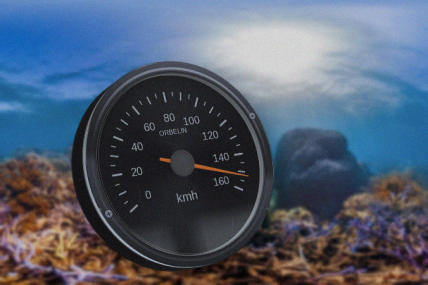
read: {"value": 152.5, "unit": "km/h"}
